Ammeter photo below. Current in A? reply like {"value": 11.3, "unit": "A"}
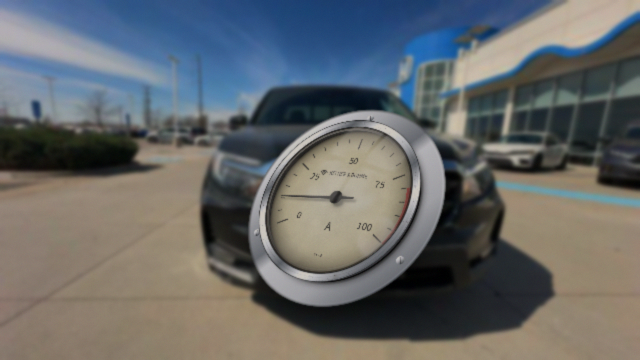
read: {"value": 10, "unit": "A"}
